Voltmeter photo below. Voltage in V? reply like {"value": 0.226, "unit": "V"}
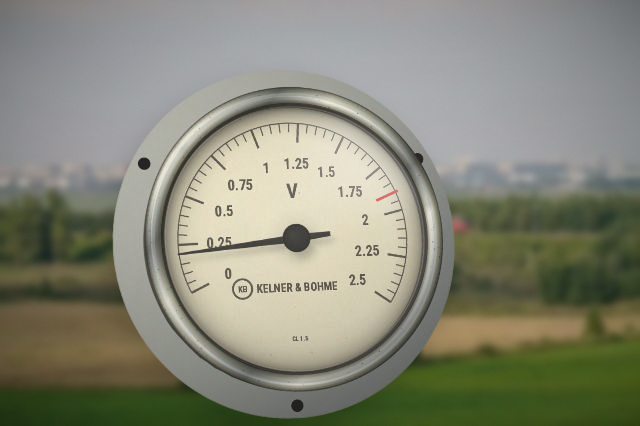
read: {"value": 0.2, "unit": "V"}
